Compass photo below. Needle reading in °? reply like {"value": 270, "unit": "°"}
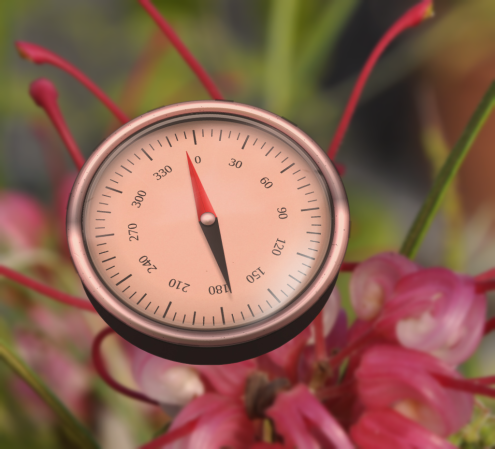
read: {"value": 352.5, "unit": "°"}
